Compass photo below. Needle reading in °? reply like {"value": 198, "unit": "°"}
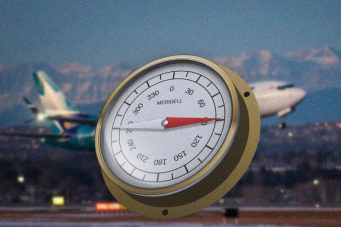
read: {"value": 90, "unit": "°"}
